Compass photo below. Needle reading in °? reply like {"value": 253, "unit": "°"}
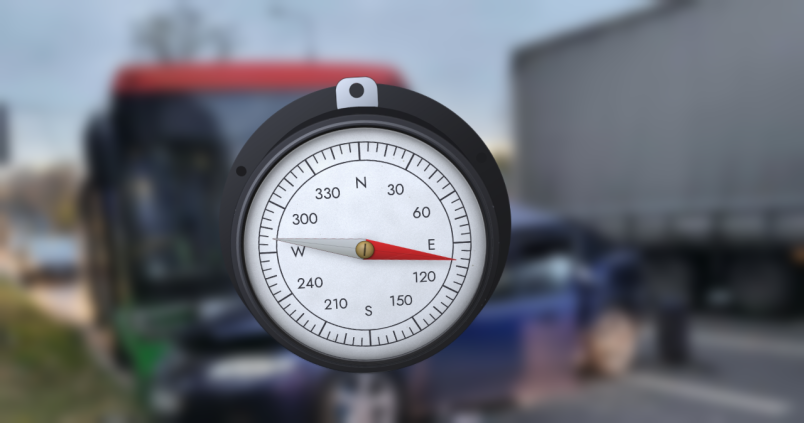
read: {"value": 100, "unit": "°"}
